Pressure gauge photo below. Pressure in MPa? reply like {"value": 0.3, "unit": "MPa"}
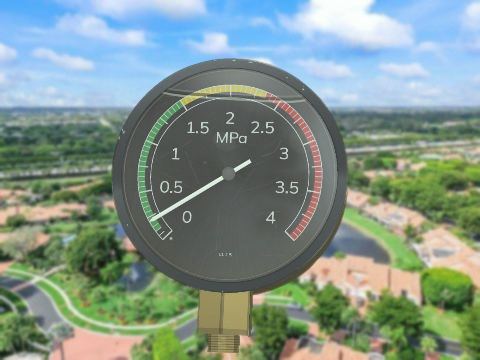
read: {"value": 0.2, "unit": "MPa"}
